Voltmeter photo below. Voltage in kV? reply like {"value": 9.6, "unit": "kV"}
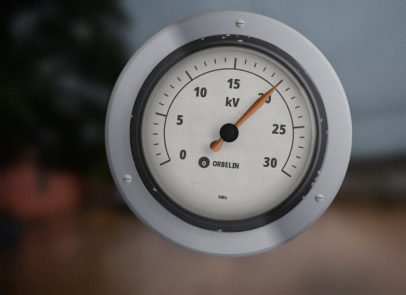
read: {"value": 20, "unit": "kV"}
